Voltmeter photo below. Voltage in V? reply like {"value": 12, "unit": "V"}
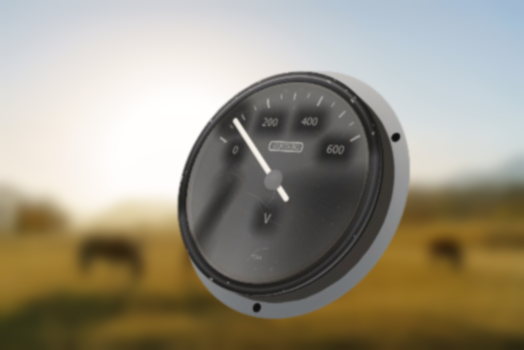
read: {"value": 75, "unit": "V"}
